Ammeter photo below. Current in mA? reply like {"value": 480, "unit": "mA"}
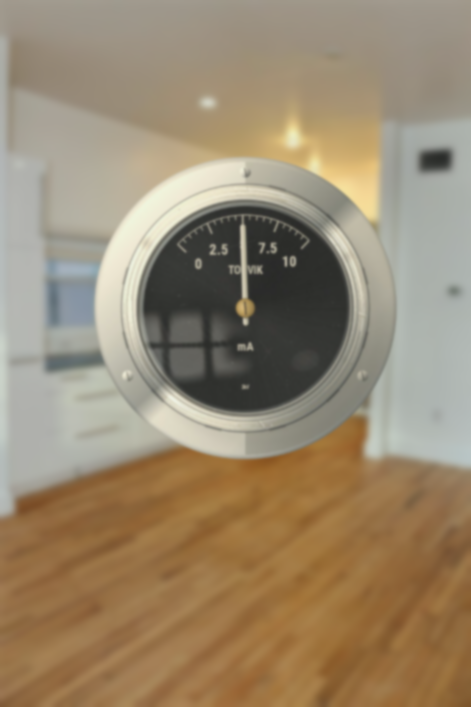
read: {"value": 5, "unit": "mA"}
